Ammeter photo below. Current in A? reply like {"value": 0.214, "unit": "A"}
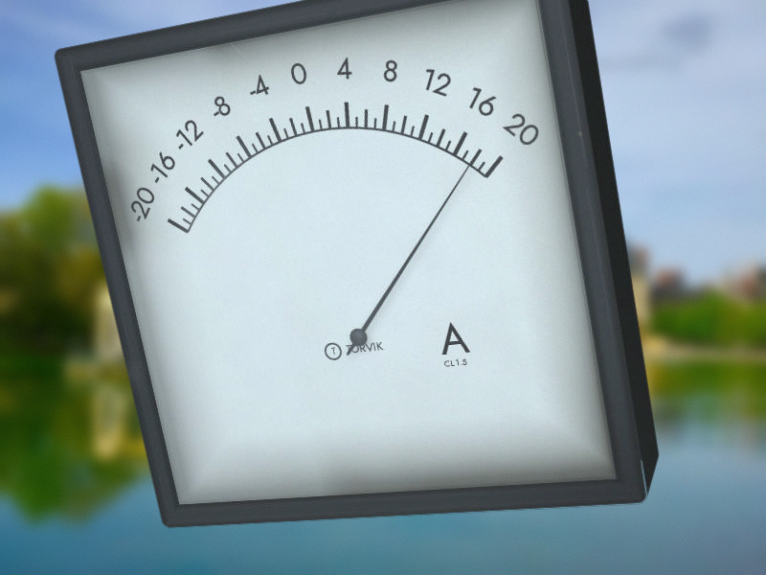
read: {"value": 18, "unit": "A"}
